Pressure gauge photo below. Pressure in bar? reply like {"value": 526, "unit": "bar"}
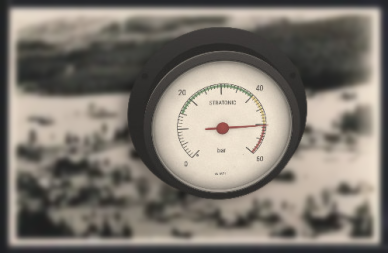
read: {"value": 50, "unit": "bar"}
